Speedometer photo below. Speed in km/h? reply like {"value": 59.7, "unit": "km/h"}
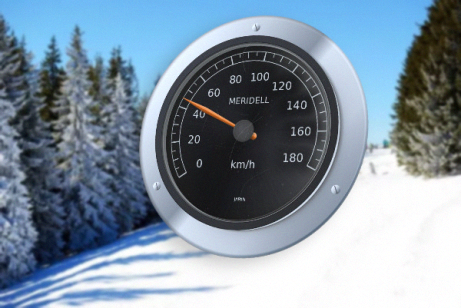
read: {"value": 45, "unit": "km/h"}
